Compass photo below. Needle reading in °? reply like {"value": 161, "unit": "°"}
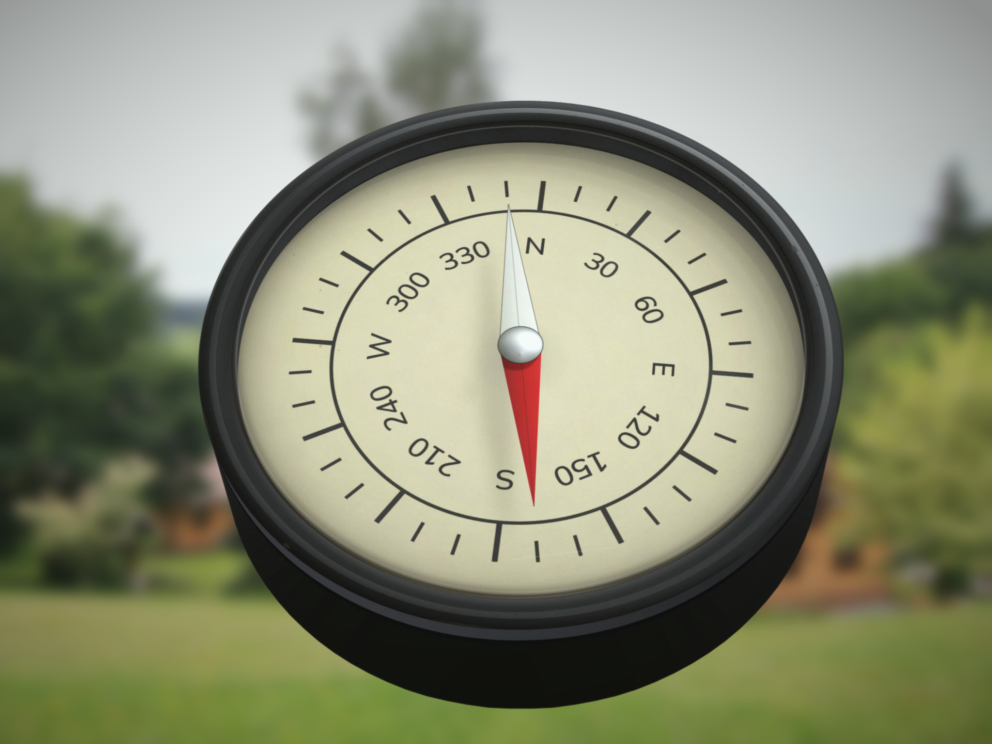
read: {"value": 170, "unit": "°"}
